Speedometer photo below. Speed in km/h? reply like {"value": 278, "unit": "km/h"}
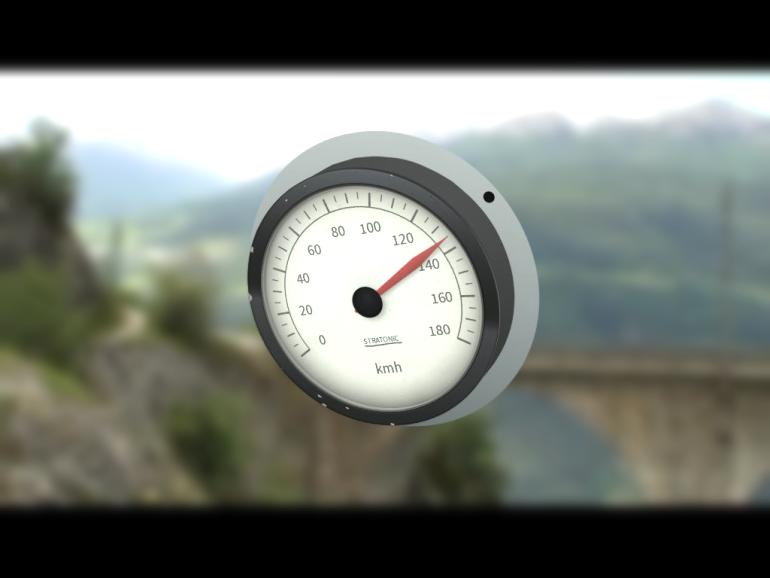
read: {"value": 135, "unit": "km/h"}
